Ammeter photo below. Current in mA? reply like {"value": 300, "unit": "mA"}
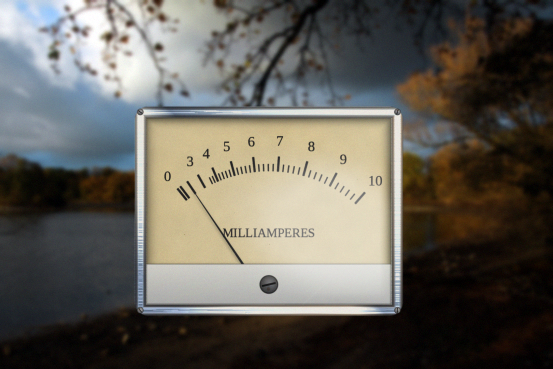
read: {"value": 2, "unit": "mA"}
